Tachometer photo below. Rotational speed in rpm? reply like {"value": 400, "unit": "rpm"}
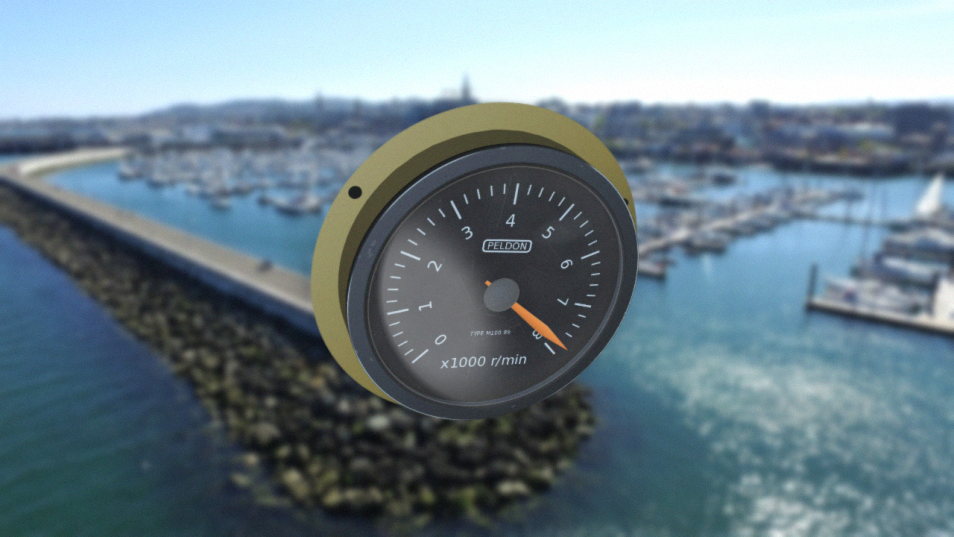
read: {"value": 7800, "unit": "rpm"}
